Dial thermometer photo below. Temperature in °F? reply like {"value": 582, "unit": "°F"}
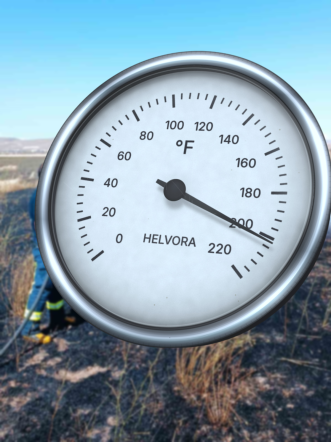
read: {"value": 202, "unit": "°F"}
